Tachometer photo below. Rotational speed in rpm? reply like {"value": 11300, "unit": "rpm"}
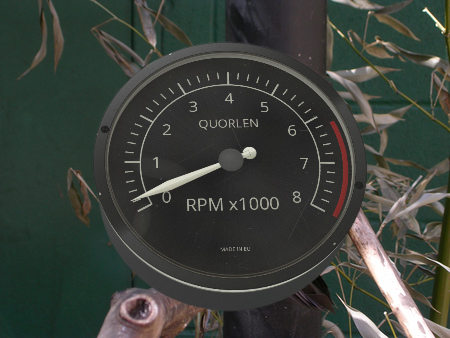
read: {"value": 200, "unit": "rpm"}
